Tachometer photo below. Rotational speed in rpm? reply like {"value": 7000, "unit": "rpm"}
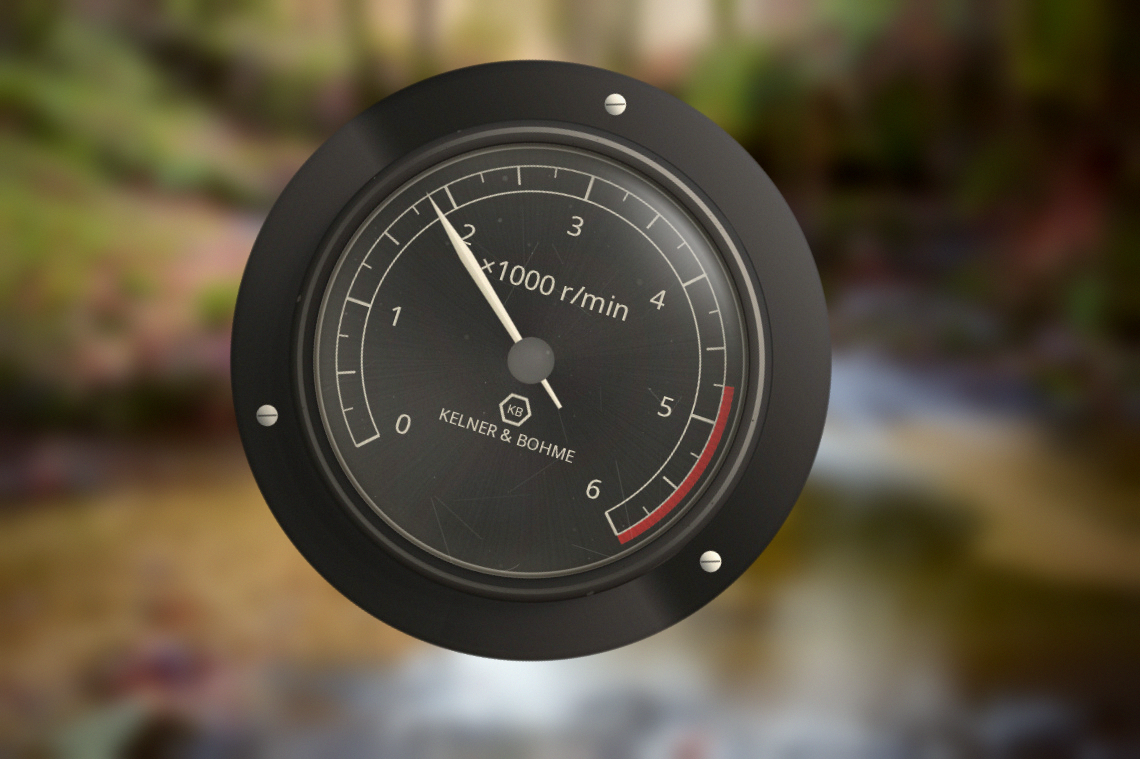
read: {"value": 1875, "unit": "rpm"}
